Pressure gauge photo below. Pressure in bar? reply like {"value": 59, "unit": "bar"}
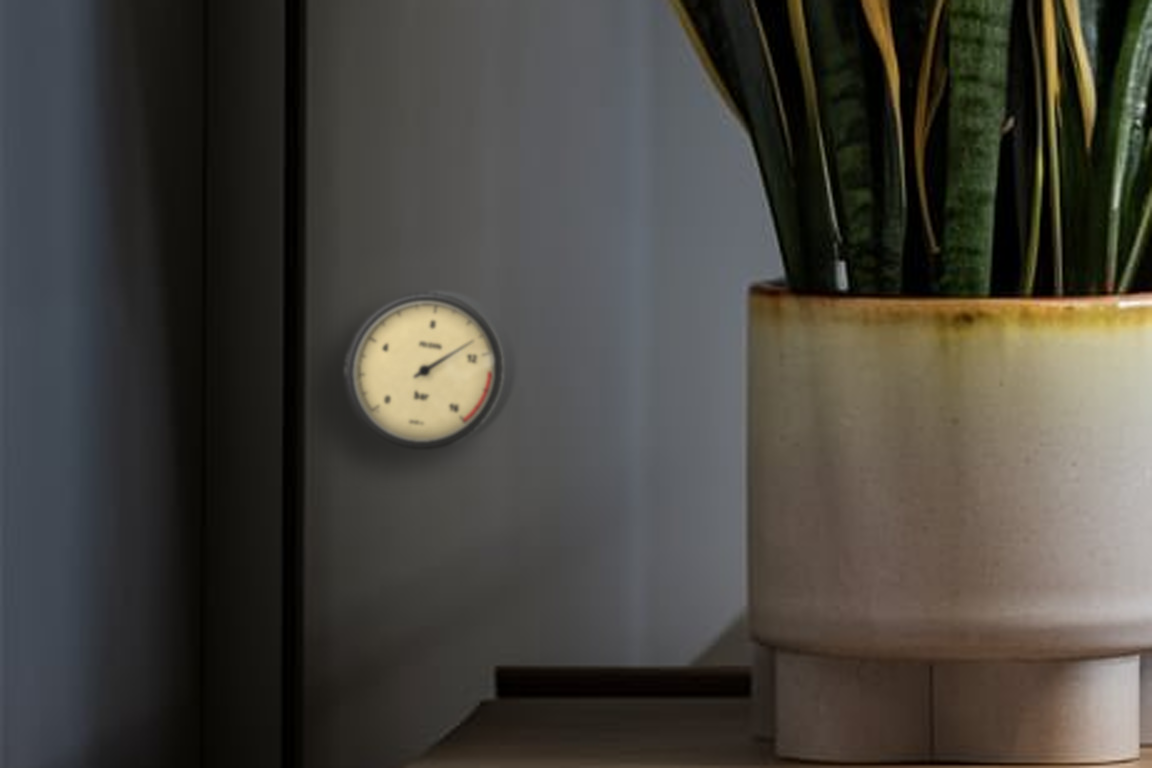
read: {"value": 11, "unit": "bar"}
